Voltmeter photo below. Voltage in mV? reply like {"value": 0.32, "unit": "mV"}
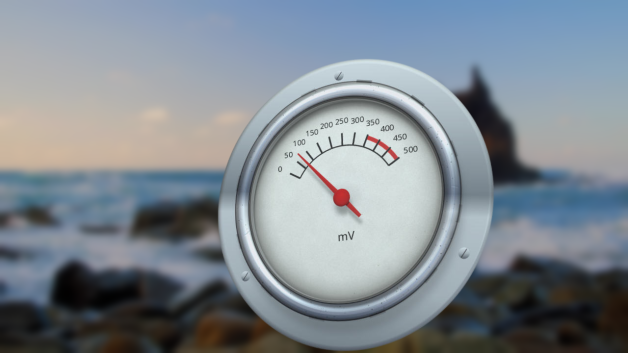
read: {"value": 75, "unit": "mV"}
